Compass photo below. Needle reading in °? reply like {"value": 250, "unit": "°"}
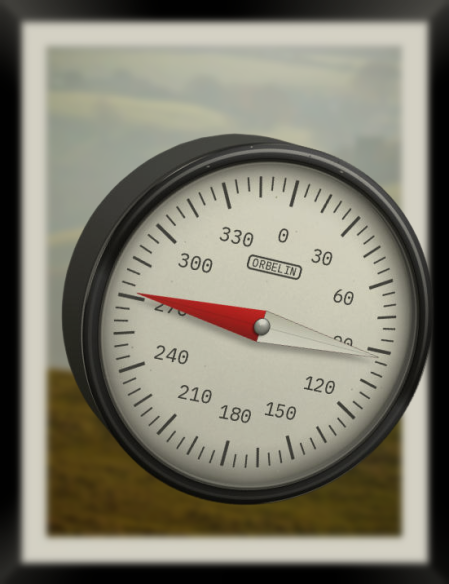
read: {"value": 272.5, "unit": "°"}
